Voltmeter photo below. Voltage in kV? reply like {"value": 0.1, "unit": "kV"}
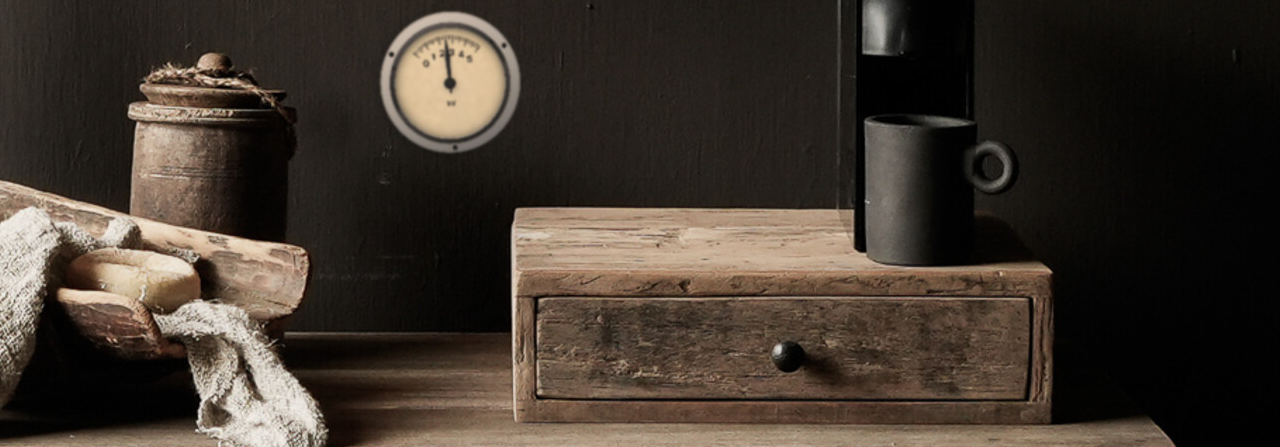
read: {"value": 2.5, "unit": "kV"}
